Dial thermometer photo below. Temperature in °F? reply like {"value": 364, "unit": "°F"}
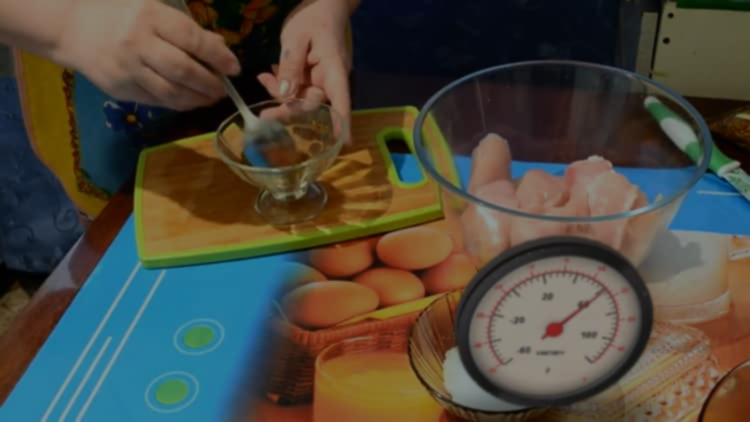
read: {"value": 60, "unit": "°F"}
